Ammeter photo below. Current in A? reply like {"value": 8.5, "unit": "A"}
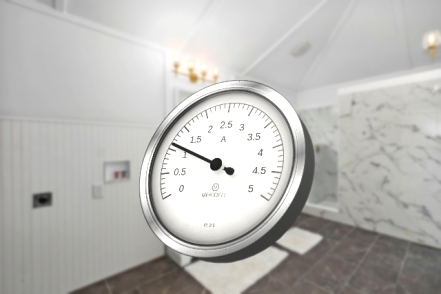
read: {"value": 1.1, "unit": "A"}
